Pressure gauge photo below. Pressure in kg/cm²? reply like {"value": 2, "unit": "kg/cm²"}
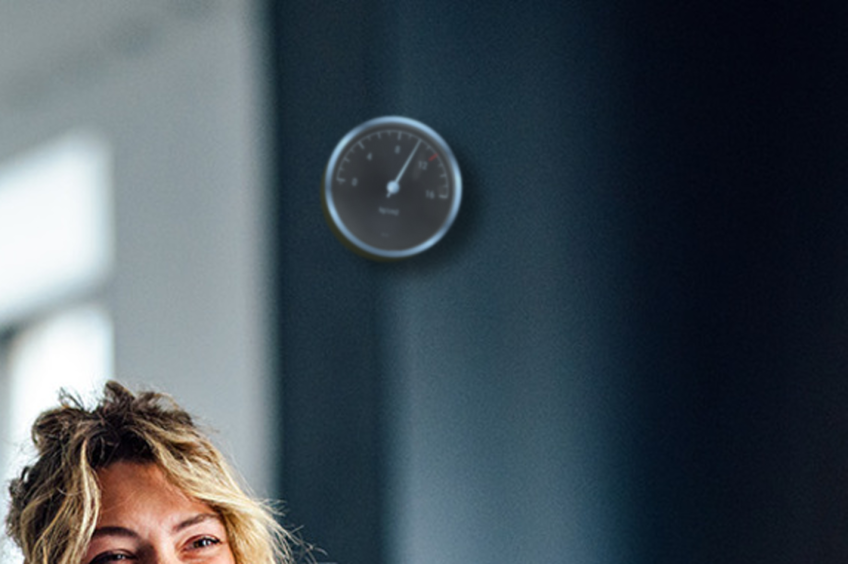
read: {"value": 10, "unit": "kg/cm²"}
